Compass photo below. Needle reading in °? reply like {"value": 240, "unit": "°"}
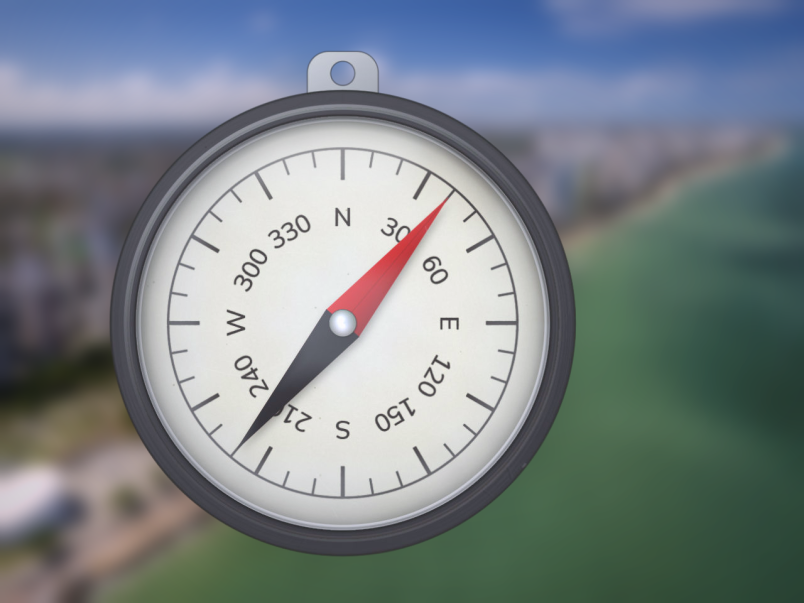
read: {"value": 40, "unit": "°"}
